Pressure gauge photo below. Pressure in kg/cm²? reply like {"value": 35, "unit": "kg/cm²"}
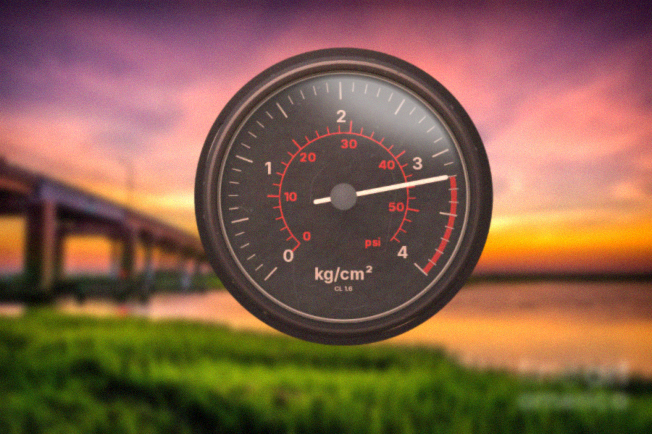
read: {"value": 3.2, "unit": "kg/cm²"}
